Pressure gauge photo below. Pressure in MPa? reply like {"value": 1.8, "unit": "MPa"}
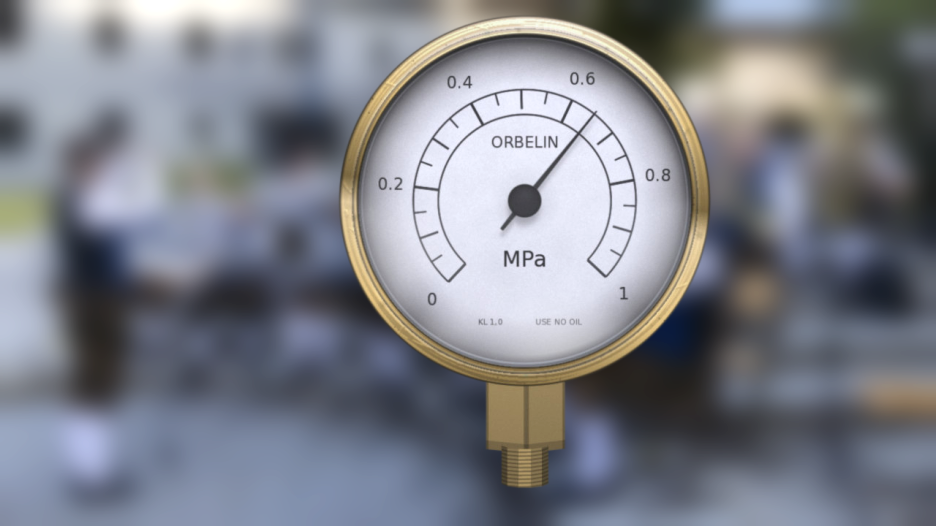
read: {"value": 0.65, "unit": "MPa"}
